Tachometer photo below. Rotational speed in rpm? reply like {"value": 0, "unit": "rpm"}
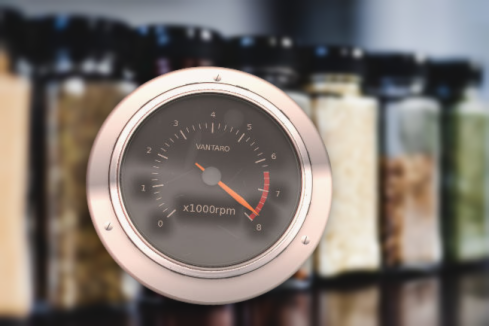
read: {"value": 7800, "unit": "rpm"}
